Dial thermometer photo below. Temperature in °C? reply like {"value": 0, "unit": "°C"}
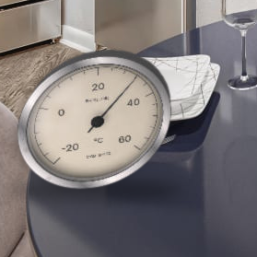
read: {"value": 32, "unit": "°C"}
